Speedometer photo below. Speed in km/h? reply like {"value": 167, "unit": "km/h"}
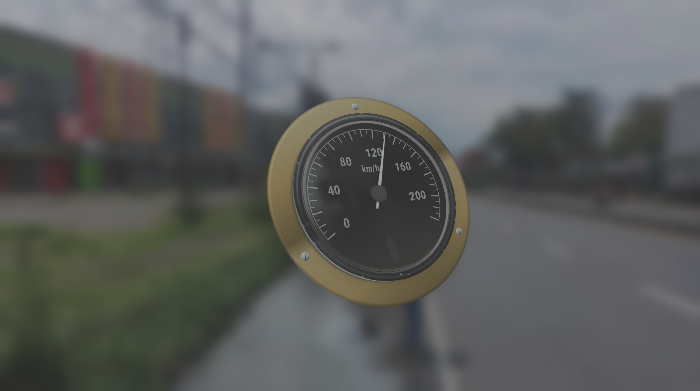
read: {"value": 130, "unit": "km/h"}
